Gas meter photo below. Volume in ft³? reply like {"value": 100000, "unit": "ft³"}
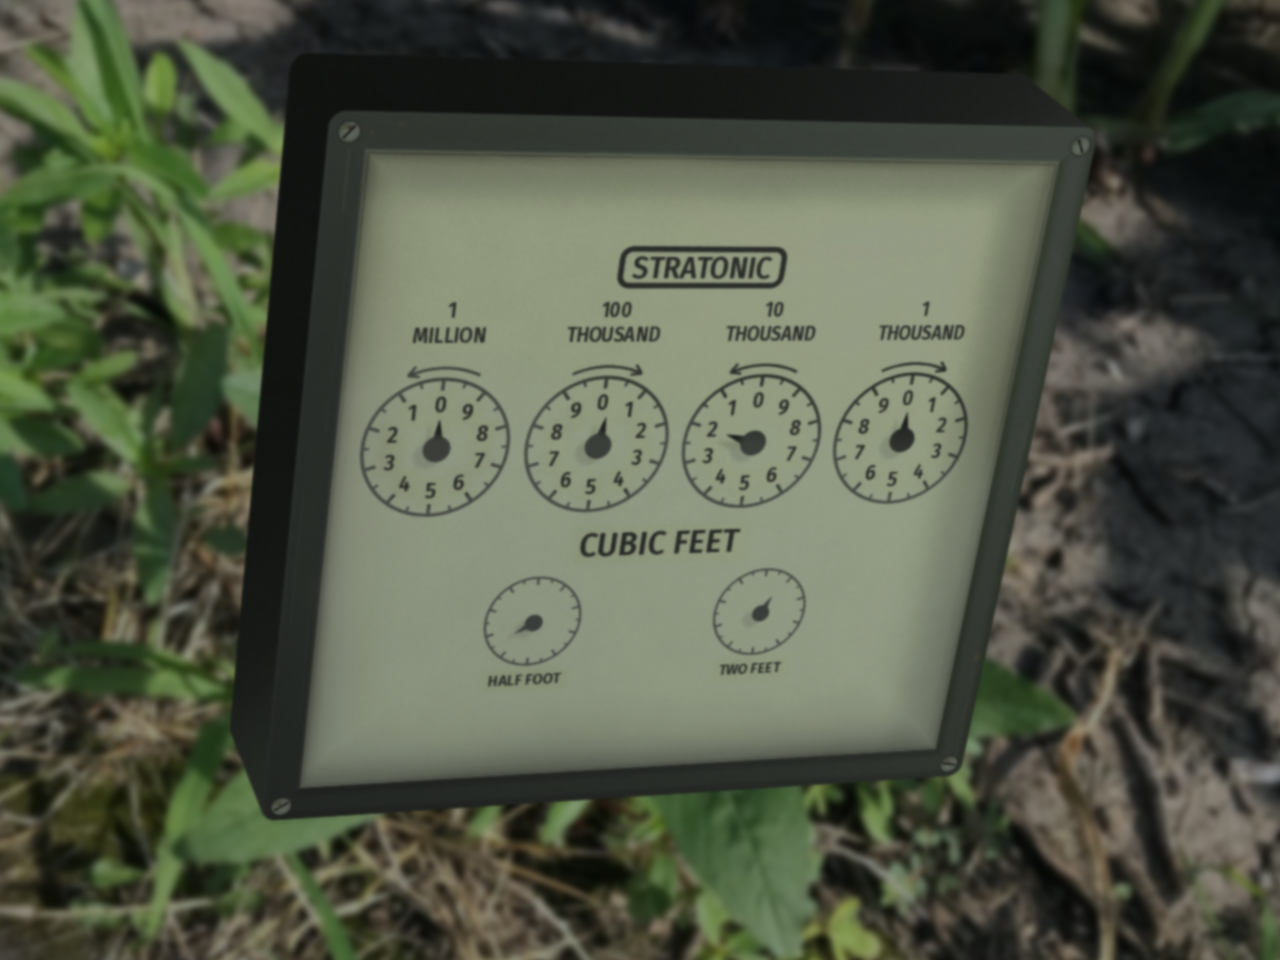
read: {"value": 2000, "unit": "ft³"}
